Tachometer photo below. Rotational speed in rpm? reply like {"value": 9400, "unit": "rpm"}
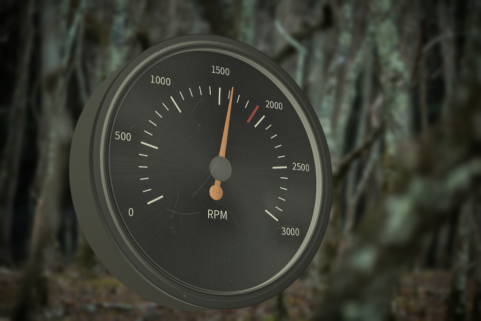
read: {"value": 1600, "unit": "rpm"}
